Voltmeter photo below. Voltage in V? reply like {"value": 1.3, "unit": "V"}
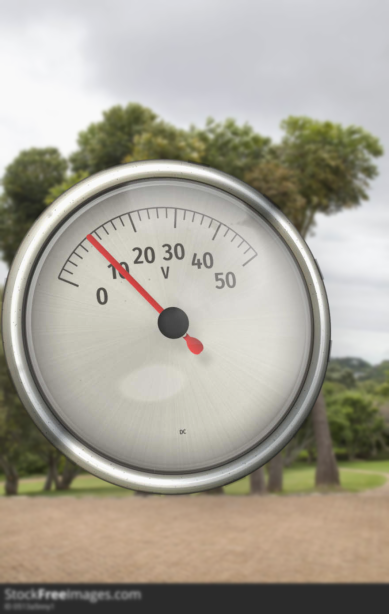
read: {"value": 10, "unit": "V"}
